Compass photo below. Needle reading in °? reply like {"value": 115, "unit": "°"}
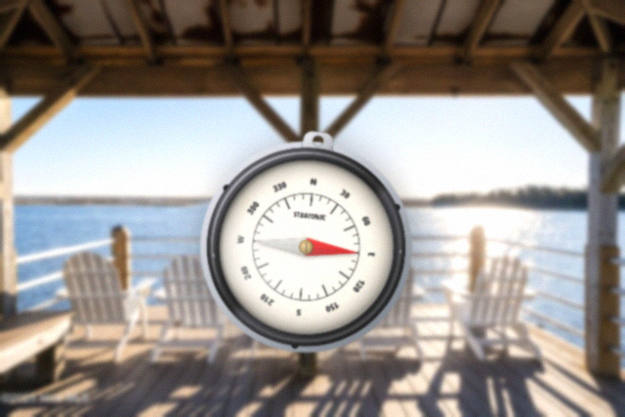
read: {"value": 90, "unit": "°"}
